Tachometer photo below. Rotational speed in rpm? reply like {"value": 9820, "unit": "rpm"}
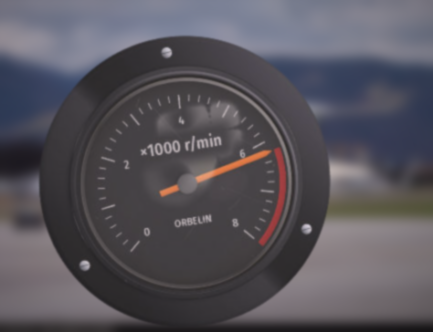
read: {"value": 6200, "unit": "rpm"}
